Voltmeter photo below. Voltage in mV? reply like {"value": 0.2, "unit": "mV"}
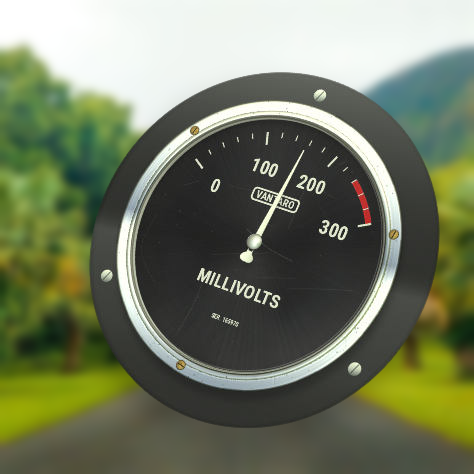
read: {"value": 160, "unit": "mV"}
